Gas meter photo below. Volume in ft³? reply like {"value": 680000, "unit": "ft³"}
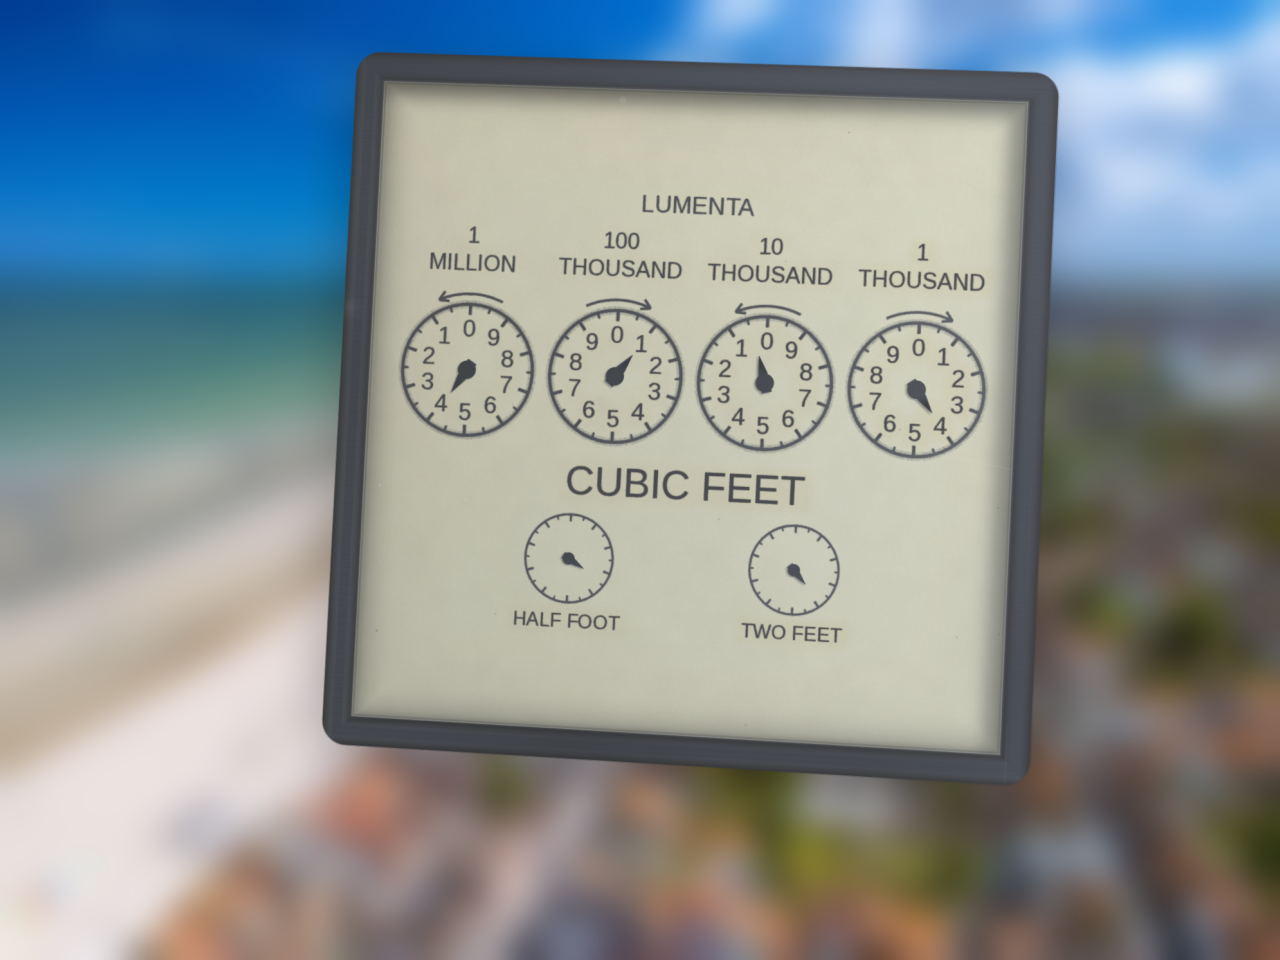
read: {"value": 410400, "unit": "ft³"}
